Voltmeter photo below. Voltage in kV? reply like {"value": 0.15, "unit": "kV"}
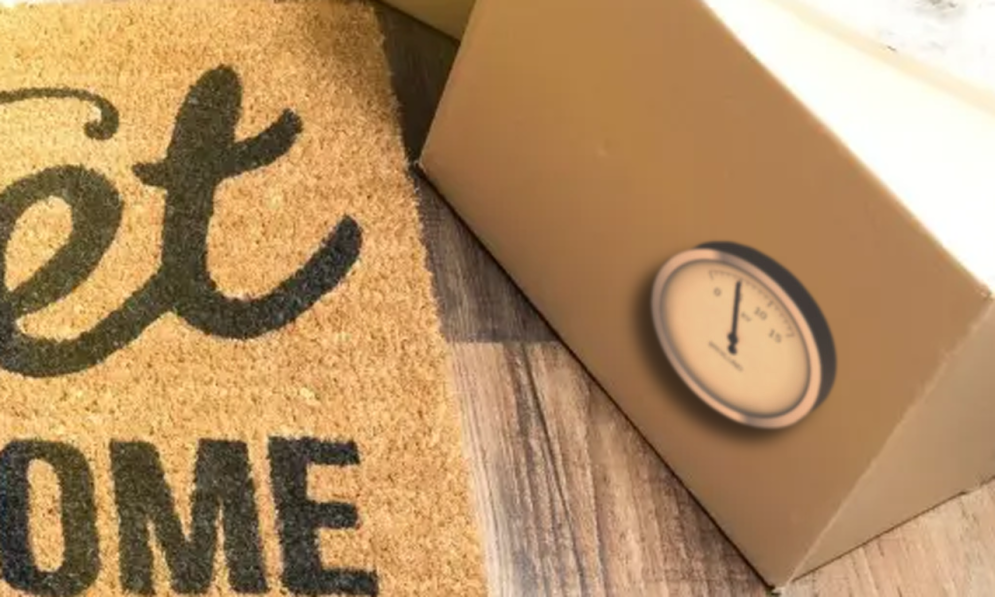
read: {"value": 5, "unit": "kV"}
